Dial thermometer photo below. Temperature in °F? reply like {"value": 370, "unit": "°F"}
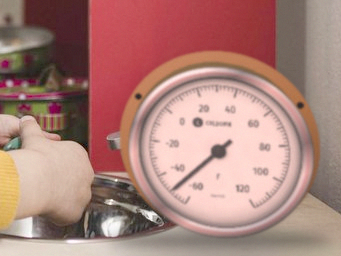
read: {"value": -50, "unit": "°F"}
